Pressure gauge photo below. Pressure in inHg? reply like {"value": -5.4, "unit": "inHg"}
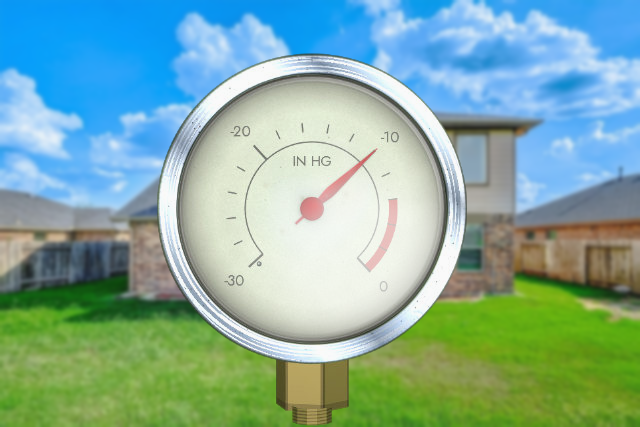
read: {"value": -10, "unit": "inHg"}
